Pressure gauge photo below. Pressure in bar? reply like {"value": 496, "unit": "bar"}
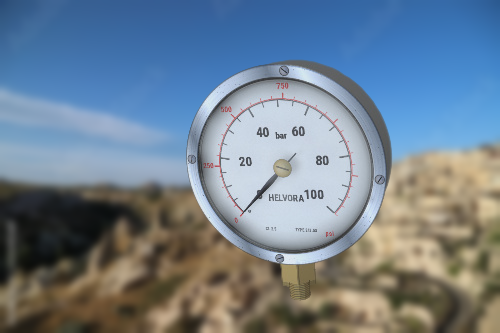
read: {"value": 0, "unit": "bar"}
